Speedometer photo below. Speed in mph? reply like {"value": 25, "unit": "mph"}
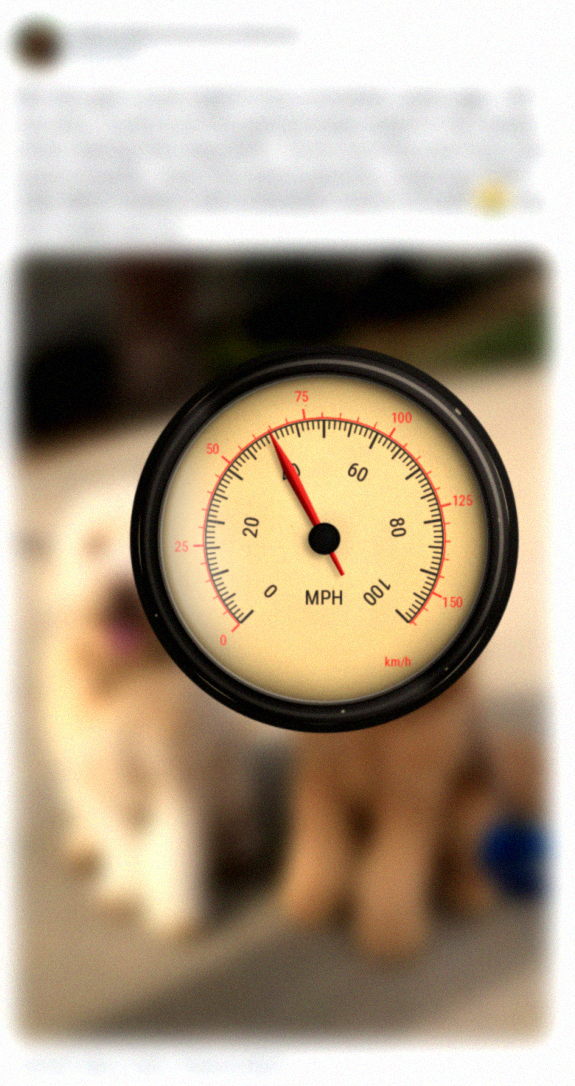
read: {"value": 40, "unit": "mph"}
